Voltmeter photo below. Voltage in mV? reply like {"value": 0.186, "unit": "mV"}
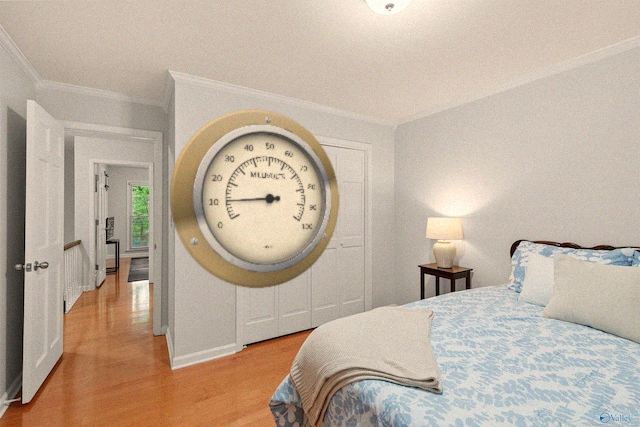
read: {"value": 10, "unit": "mV"}
